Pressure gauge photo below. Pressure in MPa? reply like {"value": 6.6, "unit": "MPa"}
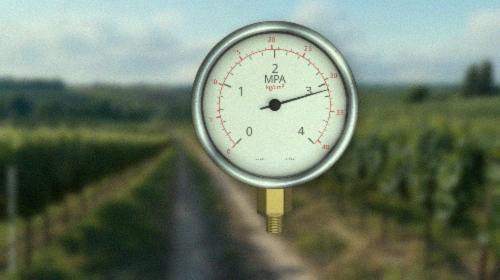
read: {"value": 3.1, "unit": "MPa"}
